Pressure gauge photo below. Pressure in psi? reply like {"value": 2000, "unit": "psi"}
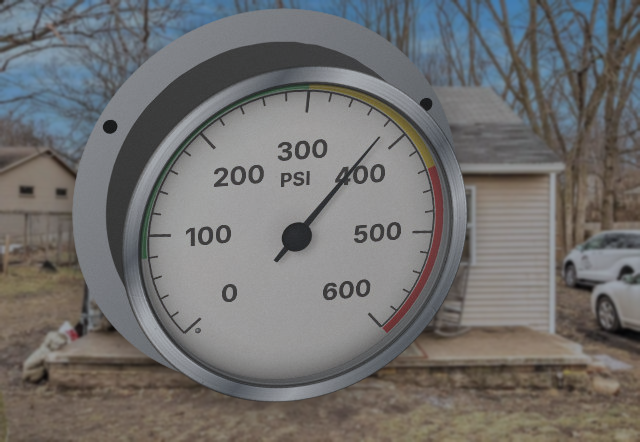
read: {"value": 380, "unit": "psi"}
